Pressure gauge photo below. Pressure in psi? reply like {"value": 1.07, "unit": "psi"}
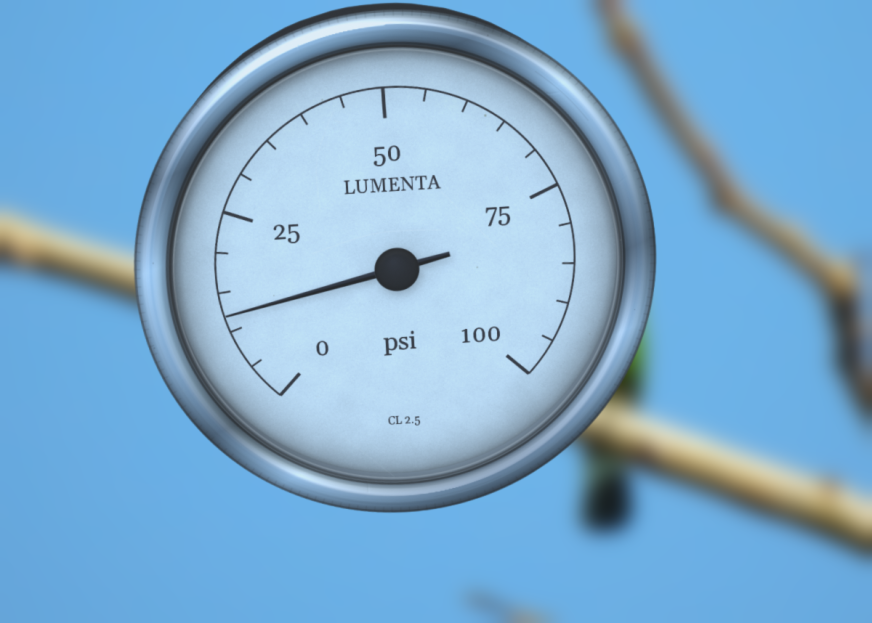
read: {"value": 12.5, "unit": "psi"}
